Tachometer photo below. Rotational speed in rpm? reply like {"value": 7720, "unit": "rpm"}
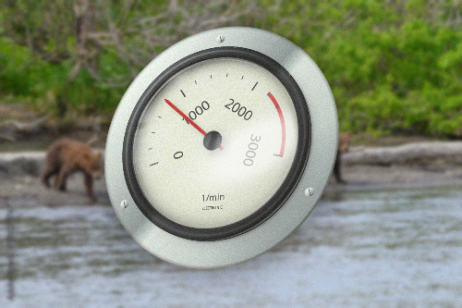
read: {"value": 800, "unit": "rpm"}
